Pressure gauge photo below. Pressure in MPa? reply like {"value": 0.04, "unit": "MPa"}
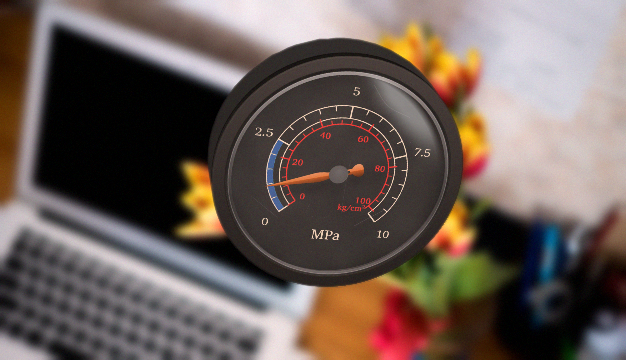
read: {"value": 1, "unit": "MPa"}
